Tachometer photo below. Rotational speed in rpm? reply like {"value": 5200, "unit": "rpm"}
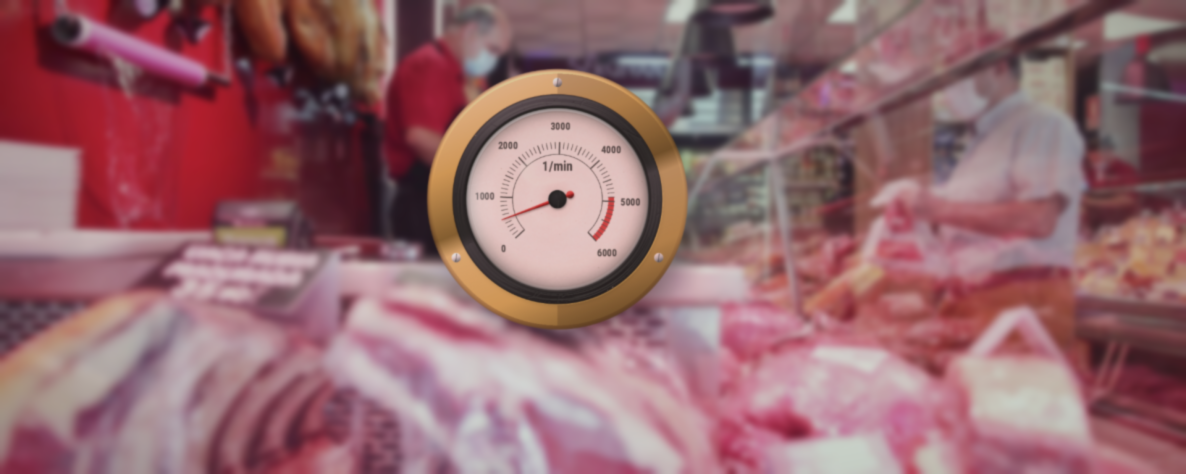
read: {"value": 500, "unit": "rpm"}
